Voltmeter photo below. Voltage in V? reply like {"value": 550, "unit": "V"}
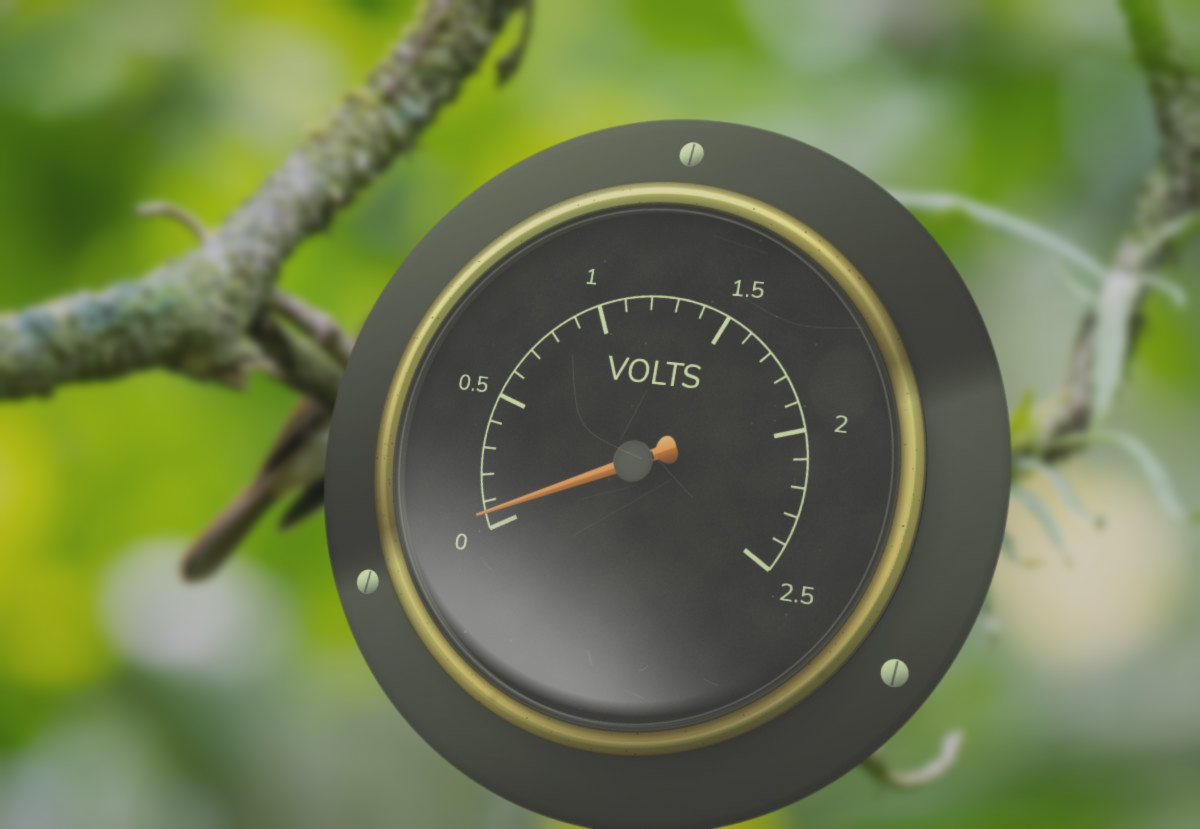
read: {"value": 0.05, "unit": "V"}
